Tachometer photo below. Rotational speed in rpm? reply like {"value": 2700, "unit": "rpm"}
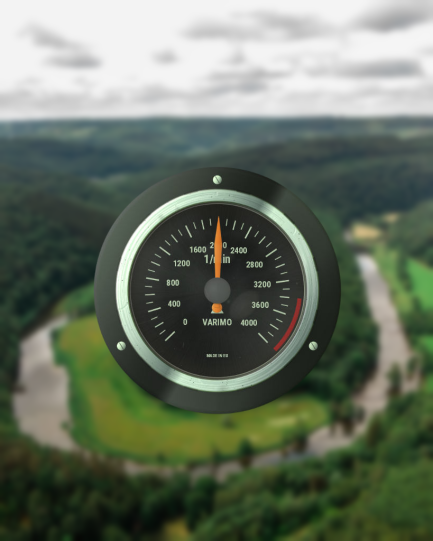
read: {"value": 2000, "unit": "rpm"}
